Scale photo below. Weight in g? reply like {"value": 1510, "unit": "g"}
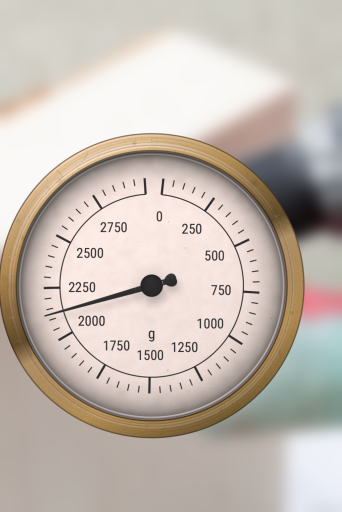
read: {"value": 2125, "unit": "g"}
